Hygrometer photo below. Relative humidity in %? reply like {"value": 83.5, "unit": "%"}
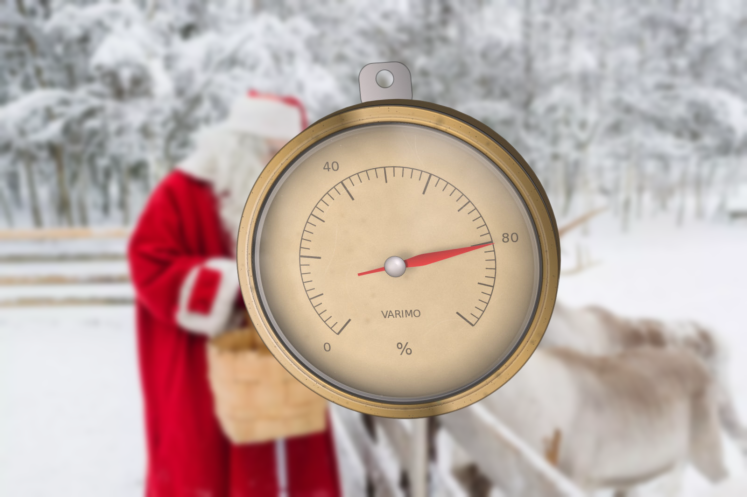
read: {"value": 80, "unit": "%"}
